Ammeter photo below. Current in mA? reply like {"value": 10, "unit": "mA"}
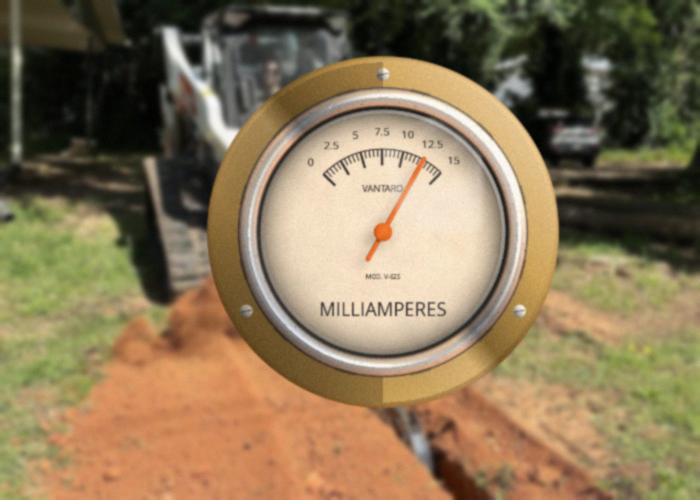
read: {"value": 12.5, "unit": "mA"}
